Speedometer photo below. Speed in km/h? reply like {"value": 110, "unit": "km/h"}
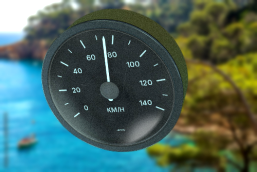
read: {"value": 75, "unit": "km/h"}
